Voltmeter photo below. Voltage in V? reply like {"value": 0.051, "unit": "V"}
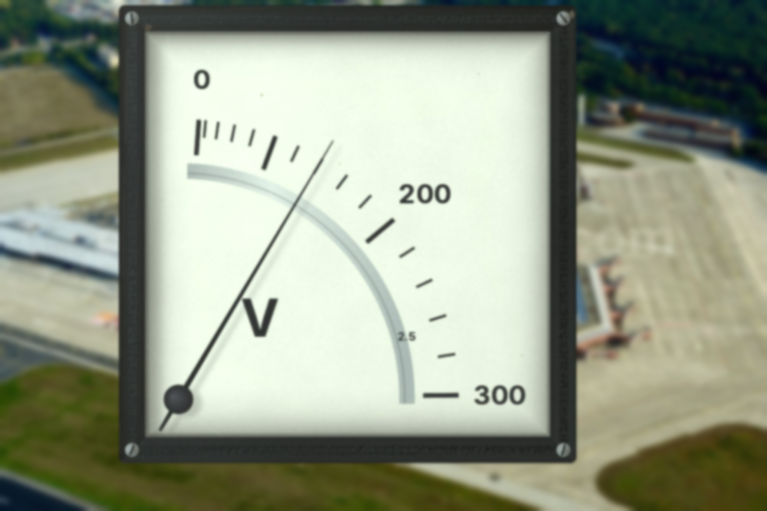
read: {"value": 140, "unit": "V"}
